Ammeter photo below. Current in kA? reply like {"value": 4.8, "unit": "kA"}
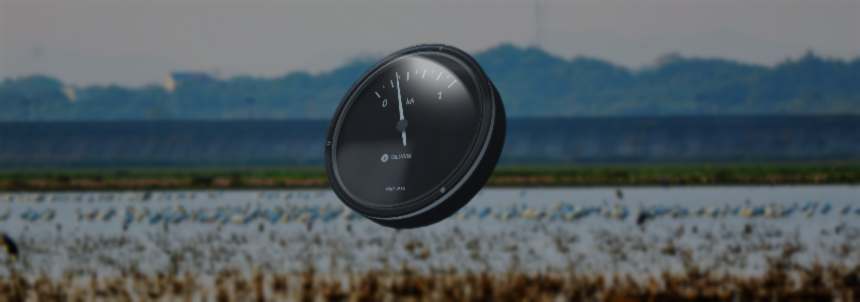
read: {"value": 0.3, "unit": "kA"}
